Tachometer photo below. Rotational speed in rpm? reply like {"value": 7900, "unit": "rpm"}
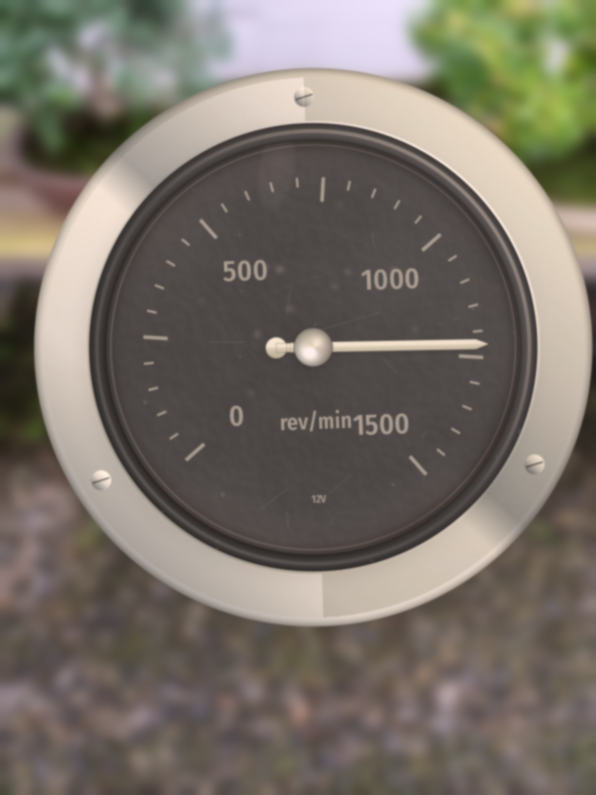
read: {"value": 1225, "unit": "rpm"}
